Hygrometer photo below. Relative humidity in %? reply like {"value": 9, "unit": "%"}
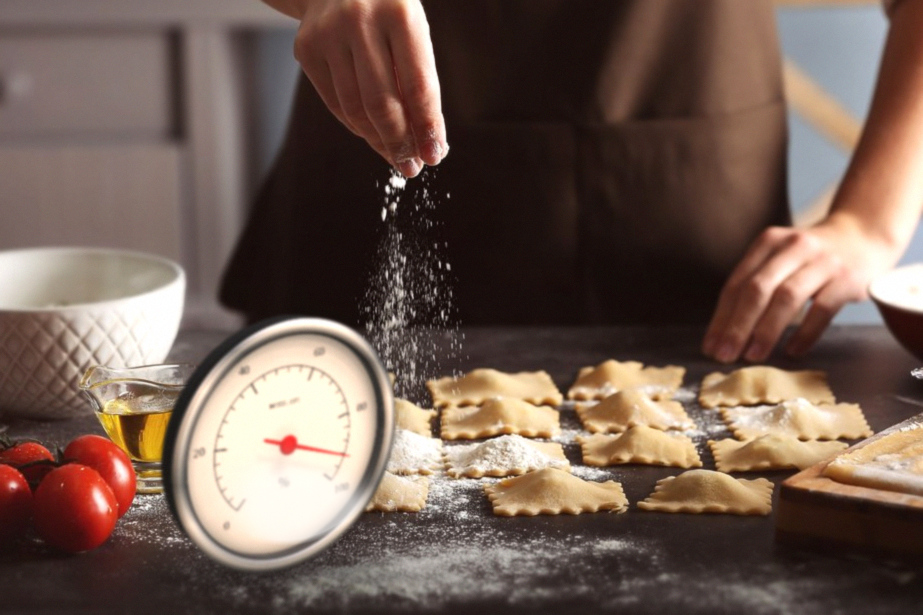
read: {"value": 92, "unit": "%"}
